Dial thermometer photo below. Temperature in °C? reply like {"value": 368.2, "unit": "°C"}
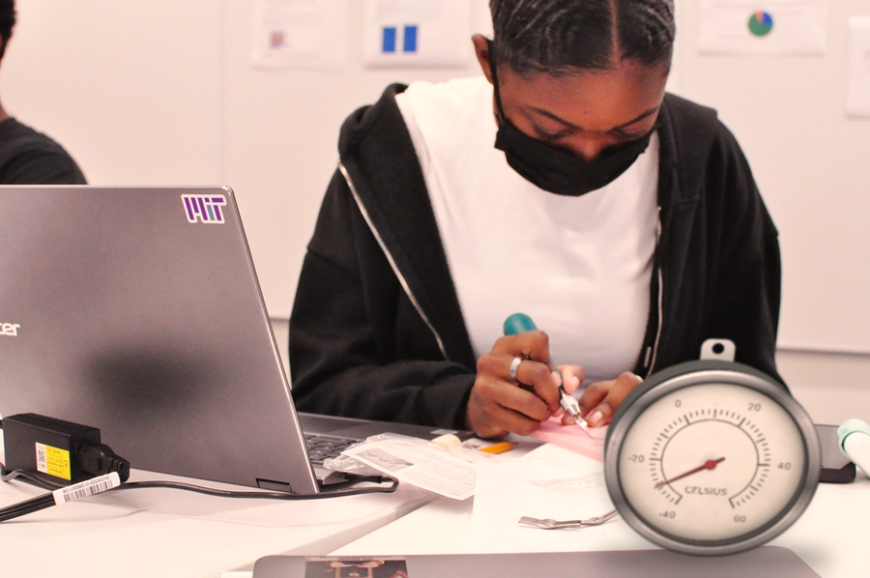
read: {"value": -30, "unit": "°C"}
